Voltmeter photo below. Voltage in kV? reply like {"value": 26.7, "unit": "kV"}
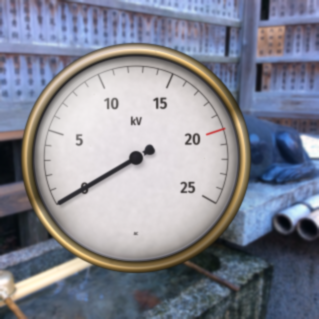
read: {"value": 0, "unit": "kV"}
